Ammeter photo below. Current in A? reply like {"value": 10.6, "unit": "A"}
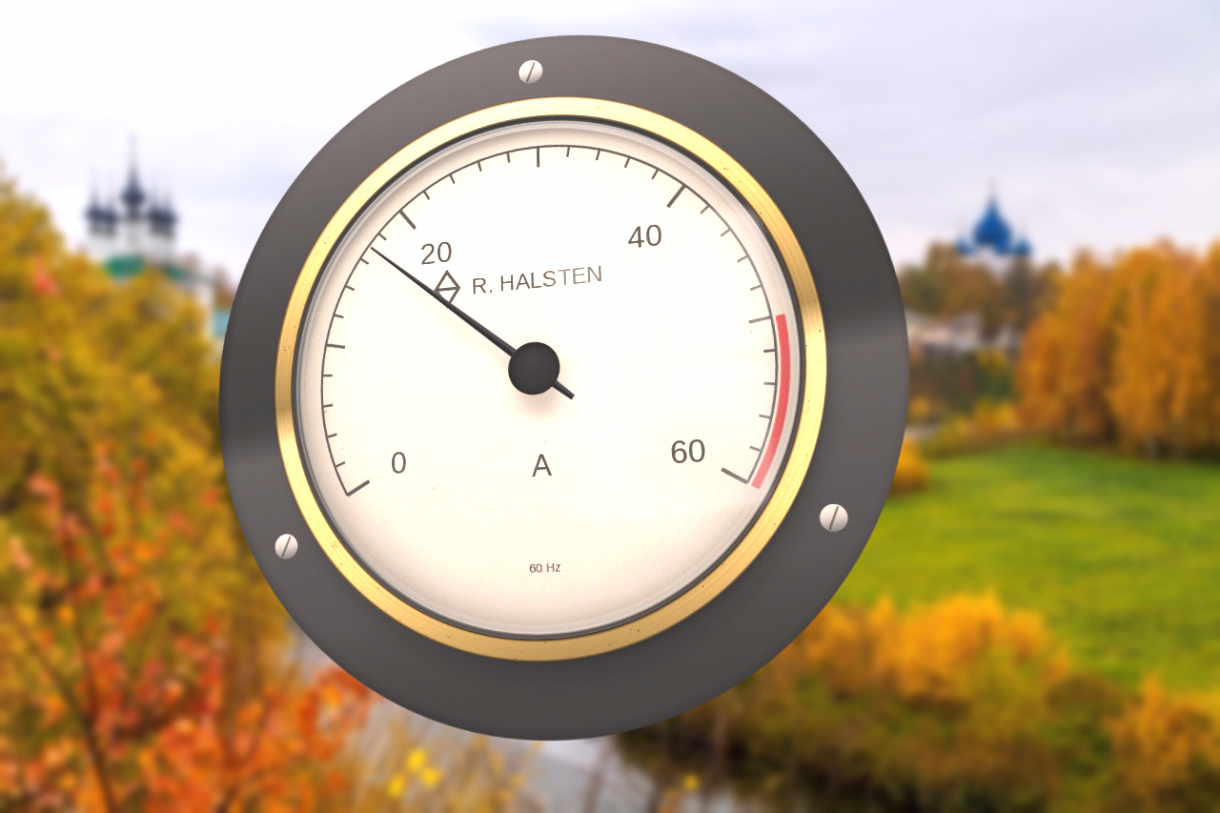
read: {"value": 17, "unit": "A"}
